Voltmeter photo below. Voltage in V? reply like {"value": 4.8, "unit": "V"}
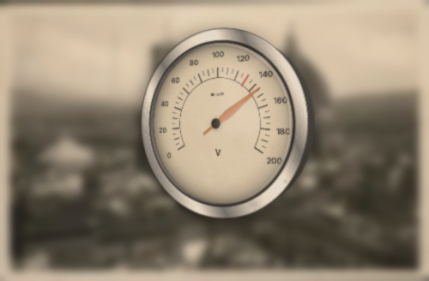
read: {"value": 145, "unit": "V"}
